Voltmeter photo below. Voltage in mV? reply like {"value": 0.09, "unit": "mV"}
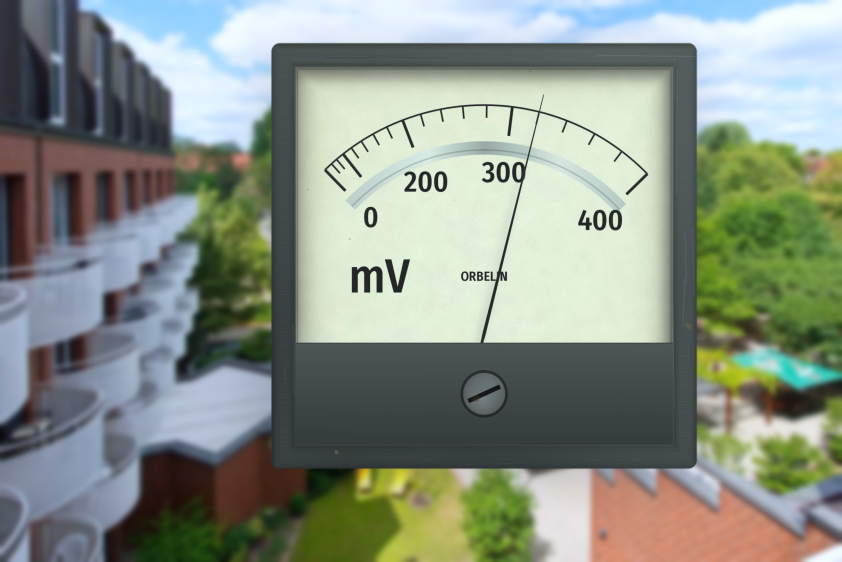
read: {"value": 320, "unit": "mV"}
